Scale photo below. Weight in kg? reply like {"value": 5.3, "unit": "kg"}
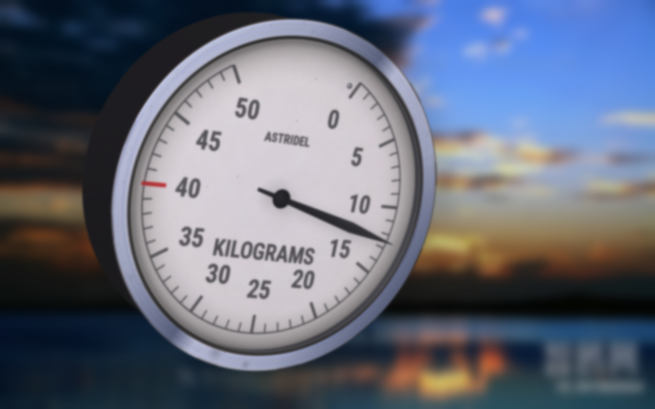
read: {"value": 12.5, "unit": "kg"}
